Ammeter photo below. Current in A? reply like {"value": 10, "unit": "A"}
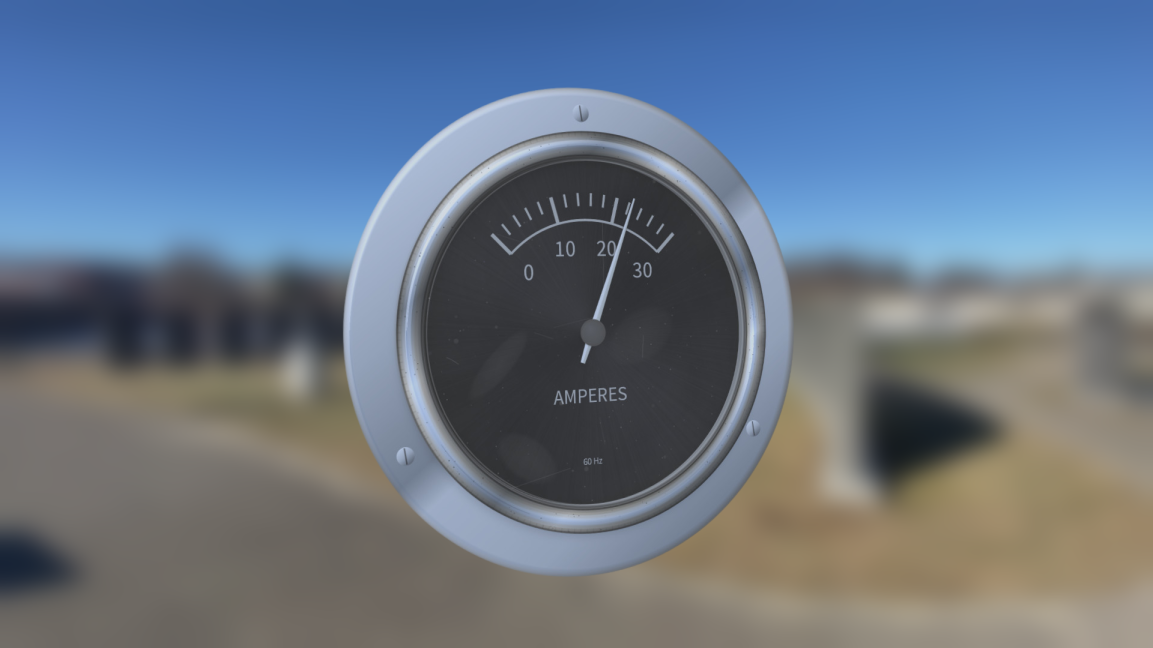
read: {"value": 22, "unit": "A"}
